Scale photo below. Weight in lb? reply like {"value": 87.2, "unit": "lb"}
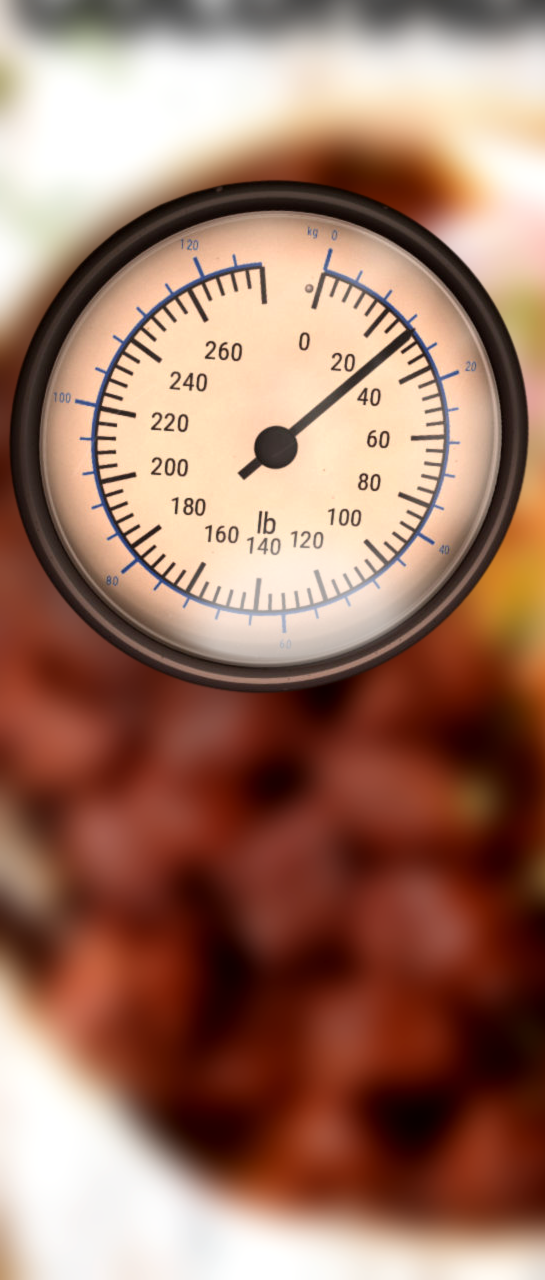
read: {"value": 28, "unit": "lb"}
